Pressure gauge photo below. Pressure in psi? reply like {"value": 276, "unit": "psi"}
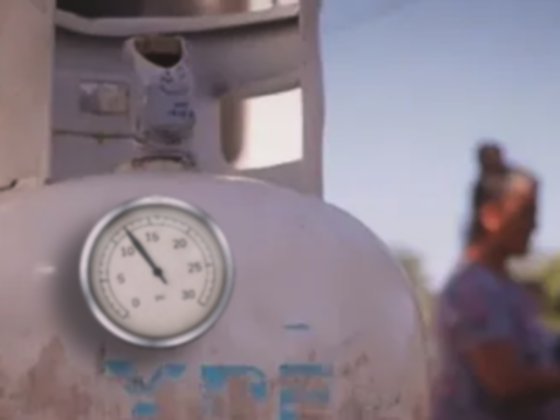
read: {"value": 12, "unit": "psi"}
